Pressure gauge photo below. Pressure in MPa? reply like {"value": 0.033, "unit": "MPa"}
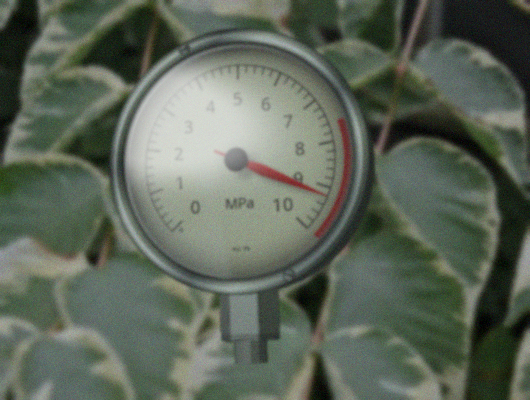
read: {"value": 9.2, "unit": "MPa"}
